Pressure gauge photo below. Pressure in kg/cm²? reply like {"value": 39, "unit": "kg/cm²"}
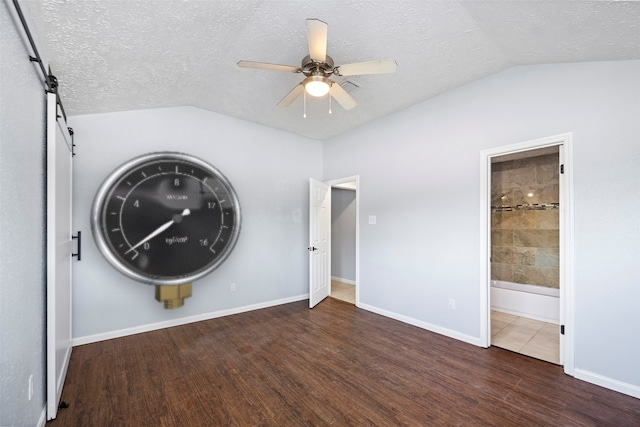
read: {"value": 0.5, "unit": "kg/cm²"}
